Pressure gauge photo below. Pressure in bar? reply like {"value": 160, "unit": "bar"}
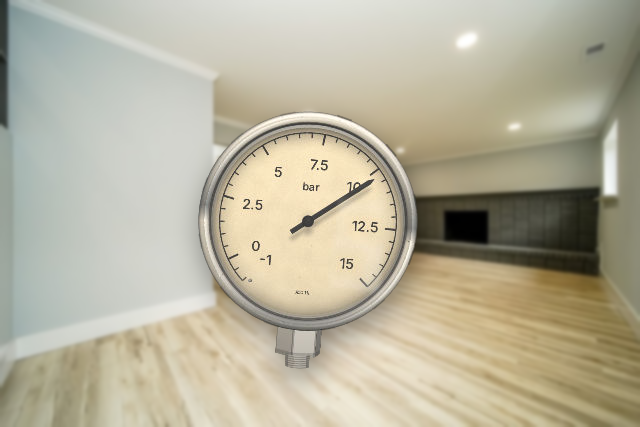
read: {"value": 10.25, "unit": "bar"}
